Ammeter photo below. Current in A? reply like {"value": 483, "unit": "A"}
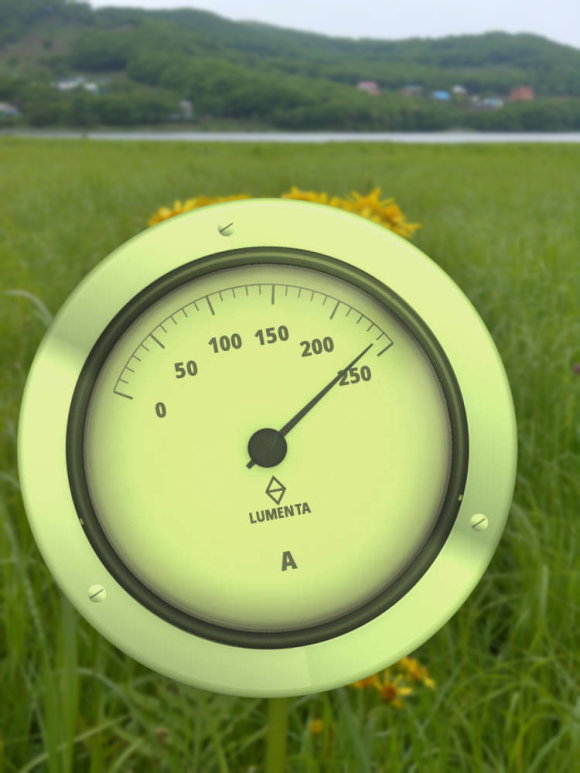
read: {"value": 240, "unit": "A"}
